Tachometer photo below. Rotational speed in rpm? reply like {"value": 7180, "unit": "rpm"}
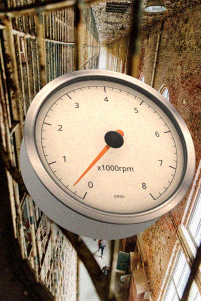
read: {"value": 300, "unit": "rpm"}
